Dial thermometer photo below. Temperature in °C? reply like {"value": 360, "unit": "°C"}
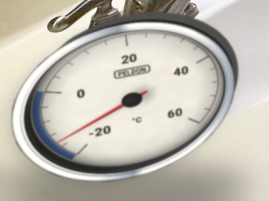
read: {"value": -14, "unit": "°C"}
